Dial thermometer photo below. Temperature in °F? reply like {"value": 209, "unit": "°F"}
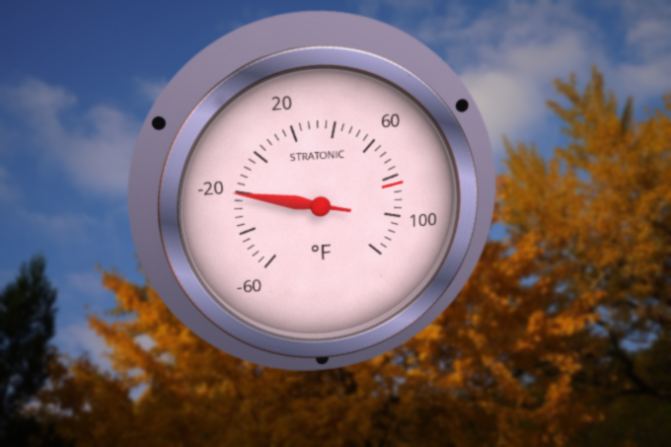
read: {"value": -20, "unit": "°F"}
